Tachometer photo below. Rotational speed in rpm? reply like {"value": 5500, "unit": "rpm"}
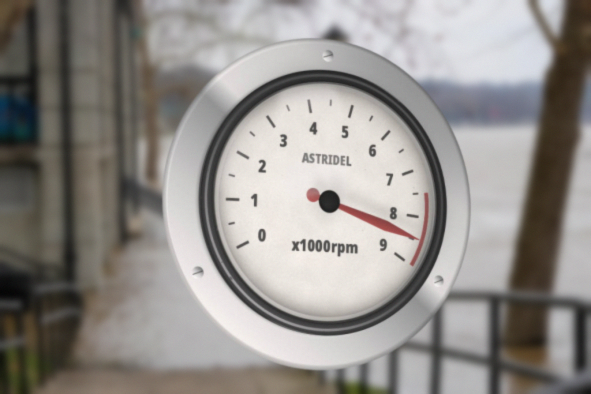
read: {"value": 8500, "unit": "rpm"}
